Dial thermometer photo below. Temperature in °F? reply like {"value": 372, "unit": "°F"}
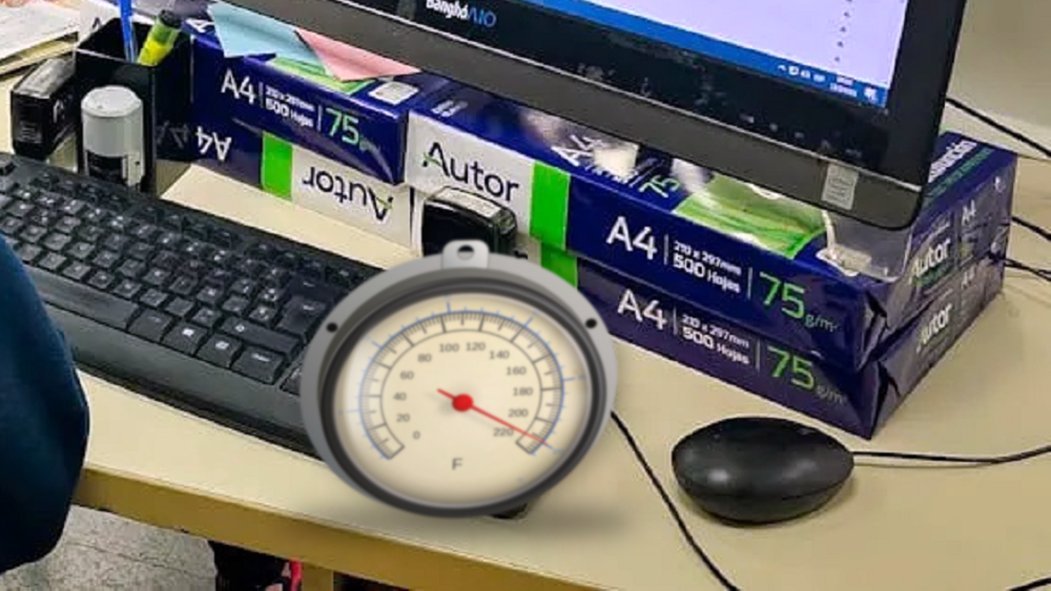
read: {"value": 210, "unit": "°F"}
